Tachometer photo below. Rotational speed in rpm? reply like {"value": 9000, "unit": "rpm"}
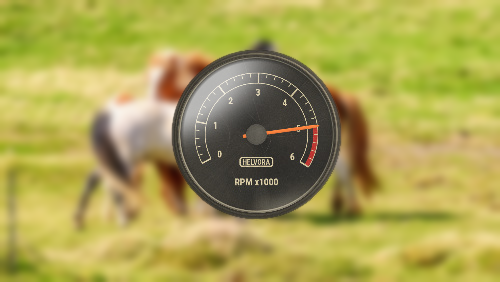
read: {"value": 5000, "unit": "rpm"}
